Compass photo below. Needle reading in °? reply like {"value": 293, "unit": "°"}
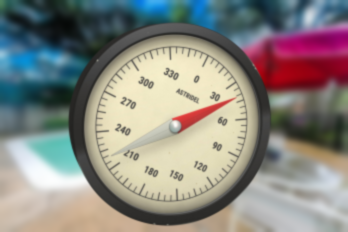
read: {"value": 40, "unit": "°"}
